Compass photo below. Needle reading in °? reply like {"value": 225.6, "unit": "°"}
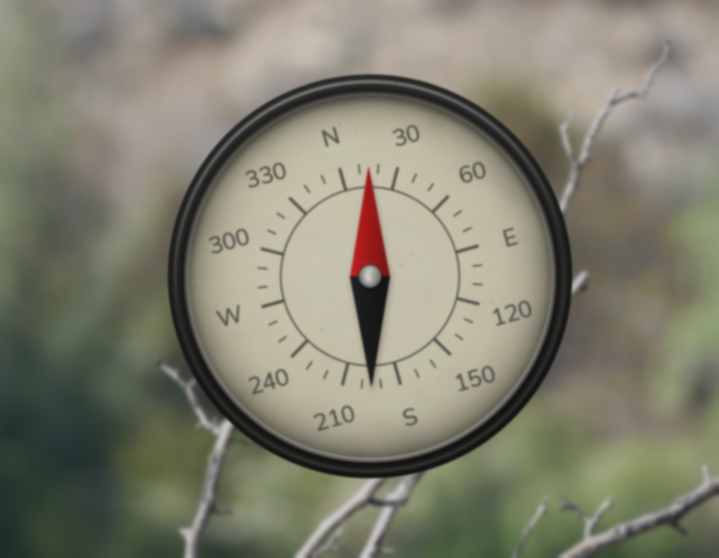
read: {"value": 15, "unit": "°"}
